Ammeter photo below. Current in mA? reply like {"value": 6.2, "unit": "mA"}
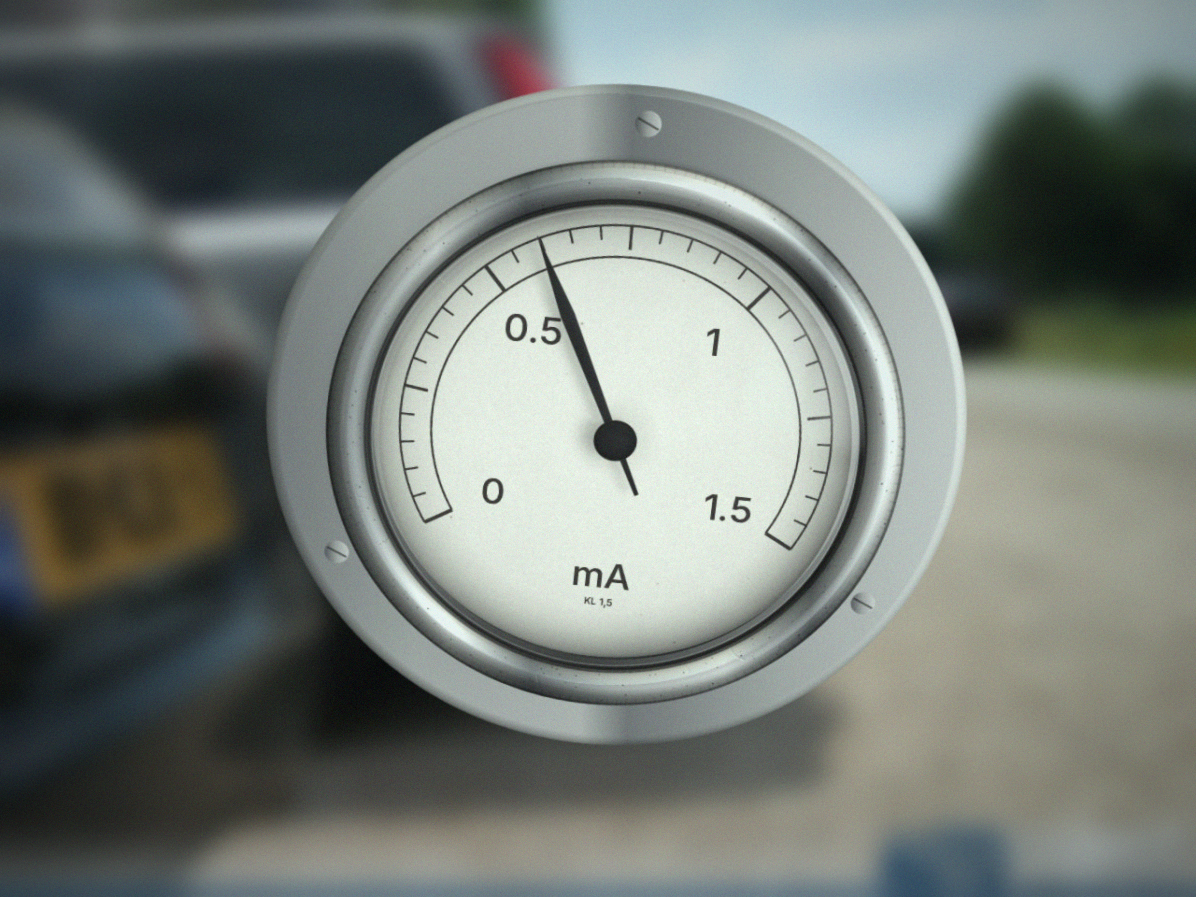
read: {"value": 0.6, "unit": "mA"}
